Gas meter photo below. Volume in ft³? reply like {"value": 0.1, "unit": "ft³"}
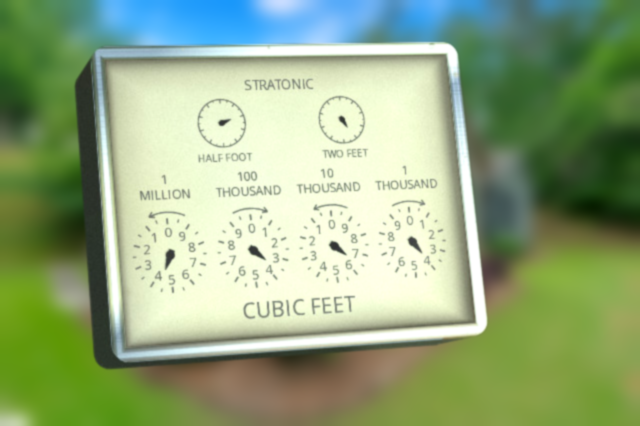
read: {"value": 436400, "unit": "ft³"}
